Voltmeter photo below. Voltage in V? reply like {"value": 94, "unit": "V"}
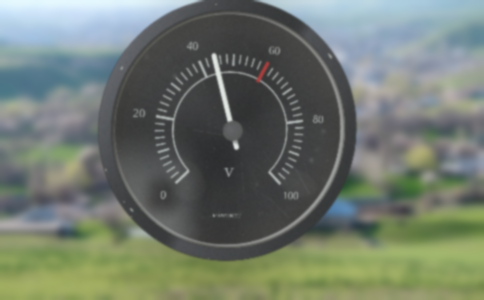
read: {"value": 44, "unit": "V"}
